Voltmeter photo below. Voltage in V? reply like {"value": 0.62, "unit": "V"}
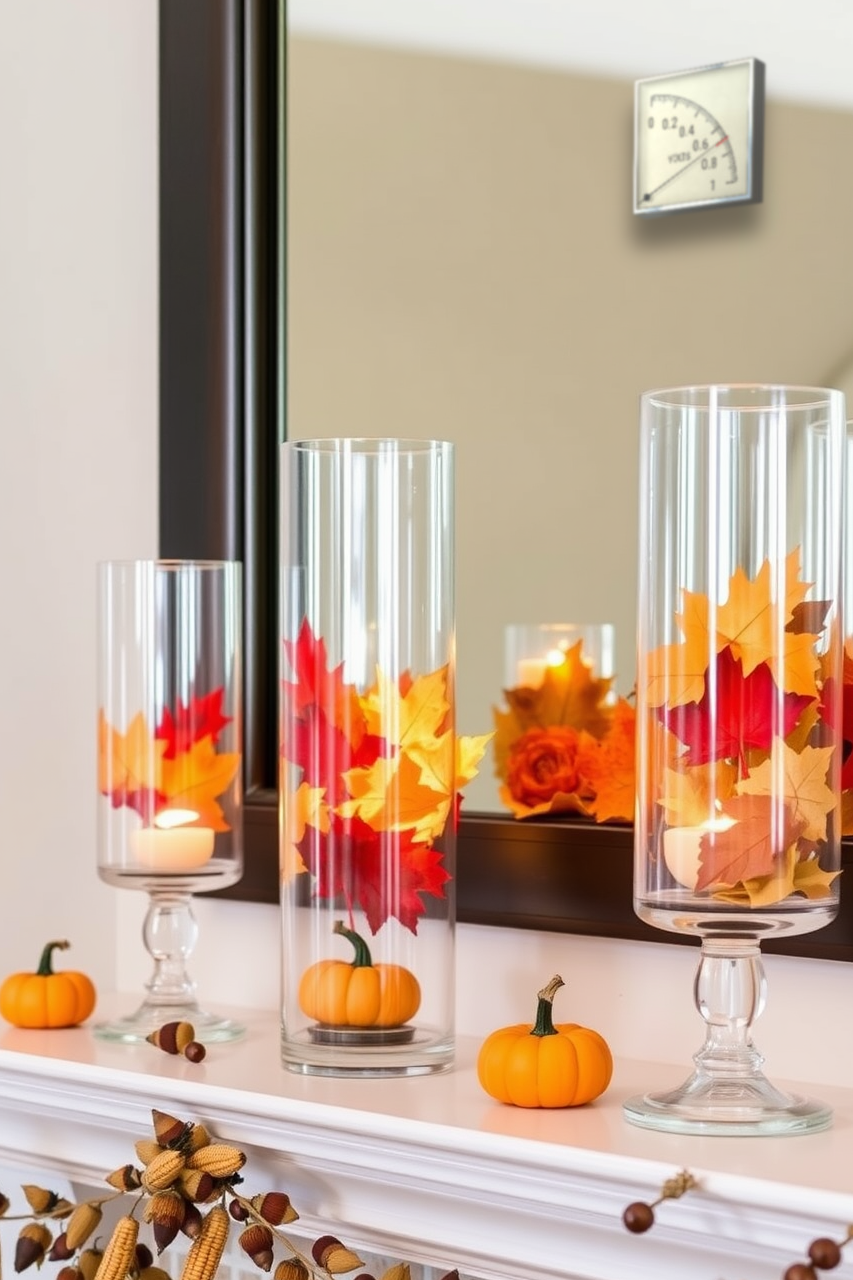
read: {"value": 0.7, "unit": "V"}
